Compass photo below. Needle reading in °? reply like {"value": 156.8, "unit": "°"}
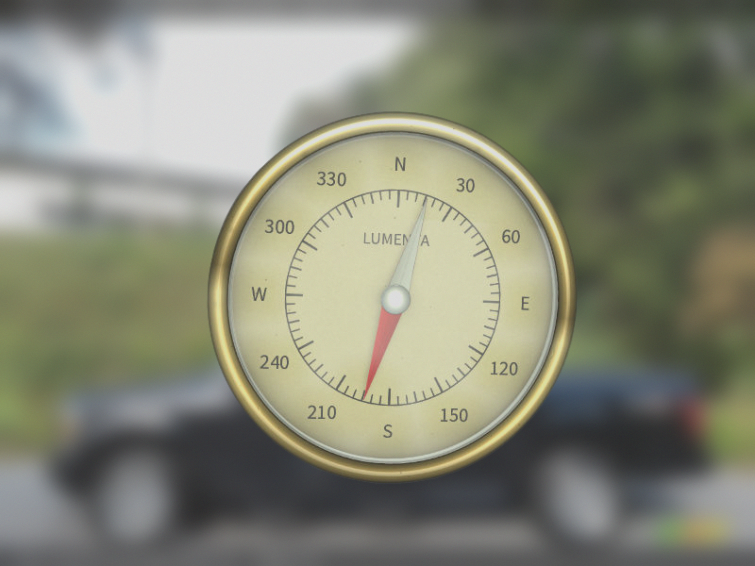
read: {"value": 195, "unit": "°"}
